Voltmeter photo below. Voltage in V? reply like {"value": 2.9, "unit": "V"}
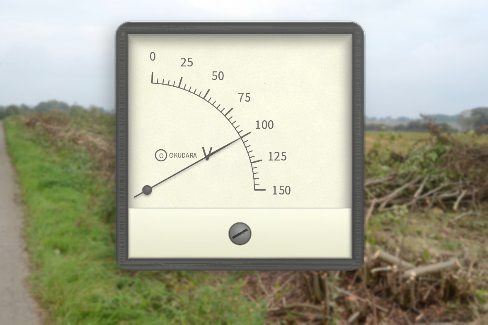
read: {"value": 100, "unit": "V"}
